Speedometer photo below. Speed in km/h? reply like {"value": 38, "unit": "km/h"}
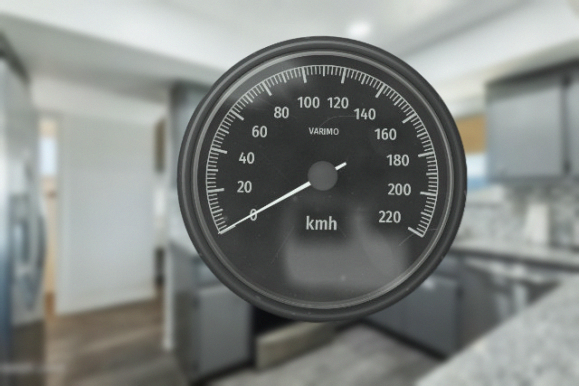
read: {"value": 0, "unit": "km/h"}
